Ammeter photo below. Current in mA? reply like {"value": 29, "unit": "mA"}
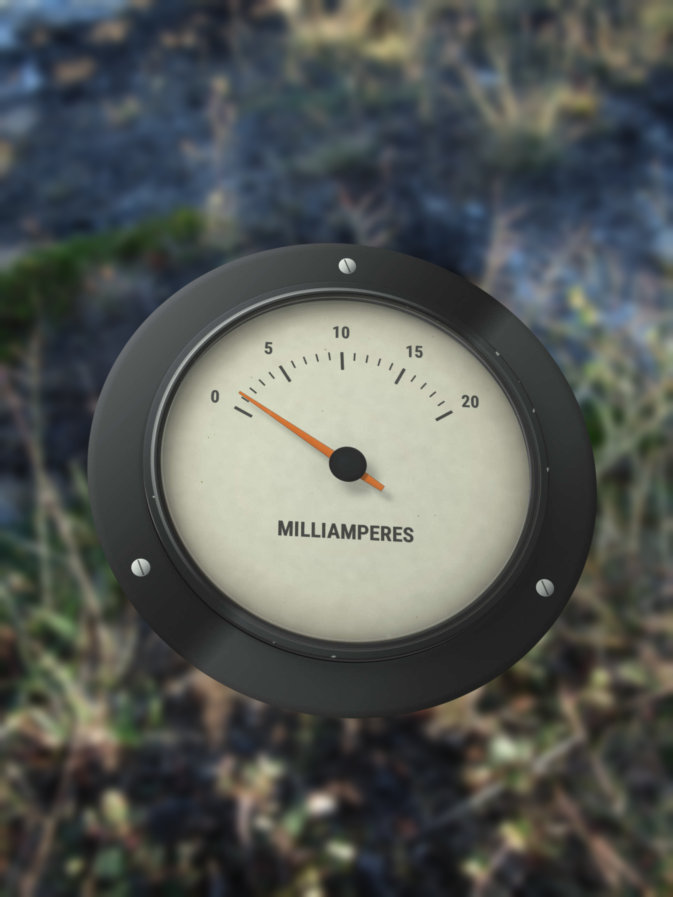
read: {"value": 1, "unit": "mA"}
